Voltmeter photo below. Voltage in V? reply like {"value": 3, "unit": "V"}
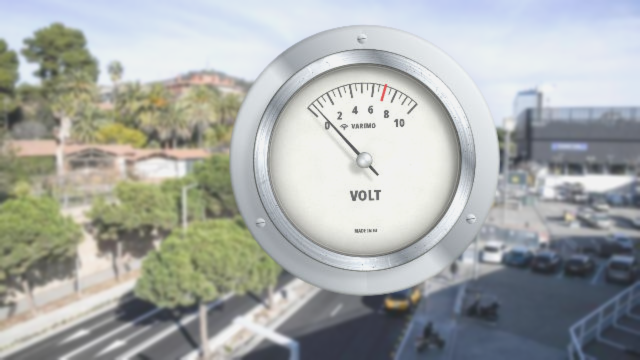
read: {"value": 0.5, "unit": "V"}
